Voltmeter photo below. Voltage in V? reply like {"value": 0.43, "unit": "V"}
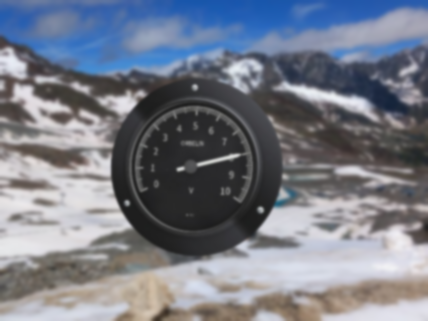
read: {"value": 8, "unit": "V"}
